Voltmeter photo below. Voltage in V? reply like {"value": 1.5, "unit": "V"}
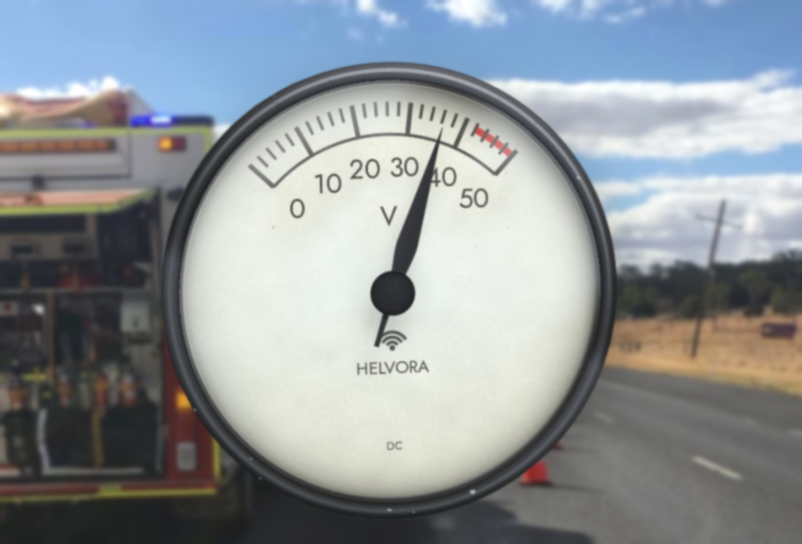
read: {"value": 36, "unit": "V"}
